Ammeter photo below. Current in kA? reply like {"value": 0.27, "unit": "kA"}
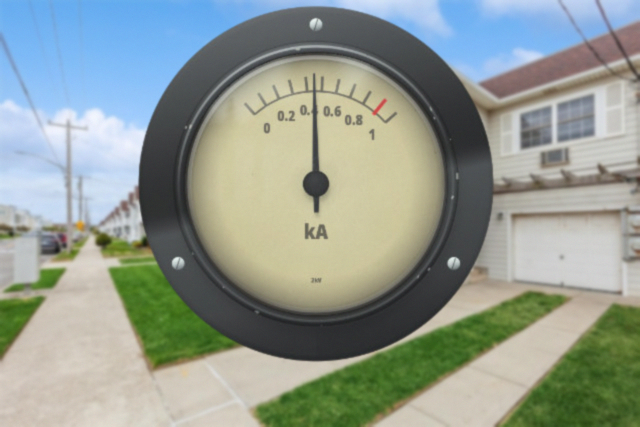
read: {"value": 0.45, "unit": "kA"}
